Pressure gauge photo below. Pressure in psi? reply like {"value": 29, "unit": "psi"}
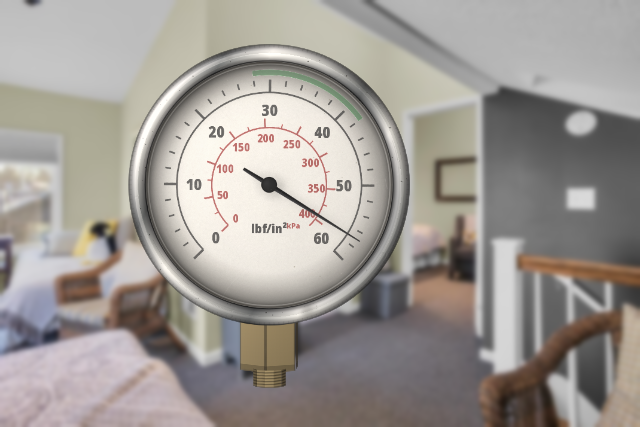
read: {"value": 57, "unit": "psi"}
